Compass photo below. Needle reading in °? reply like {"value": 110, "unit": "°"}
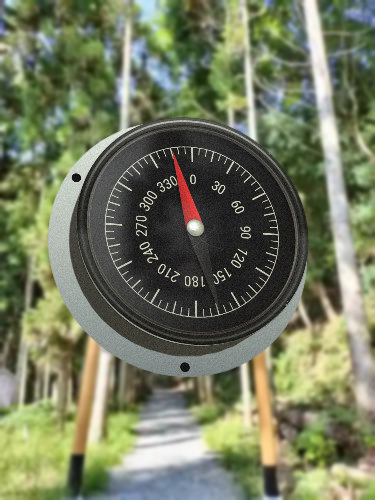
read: {"value": 345, "unit": "°"}
